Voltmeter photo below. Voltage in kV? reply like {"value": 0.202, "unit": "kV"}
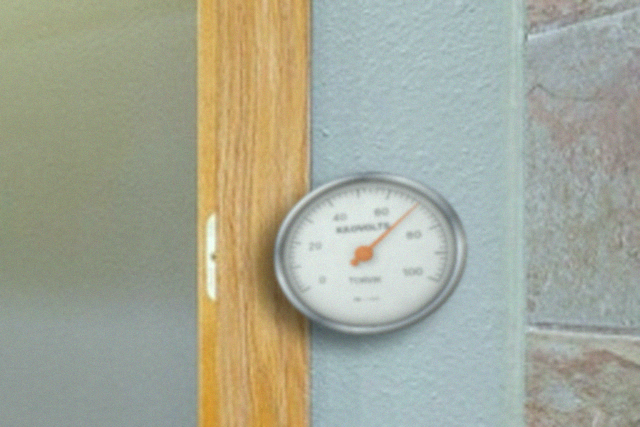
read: {"value": 70, "unit": "kV"}
